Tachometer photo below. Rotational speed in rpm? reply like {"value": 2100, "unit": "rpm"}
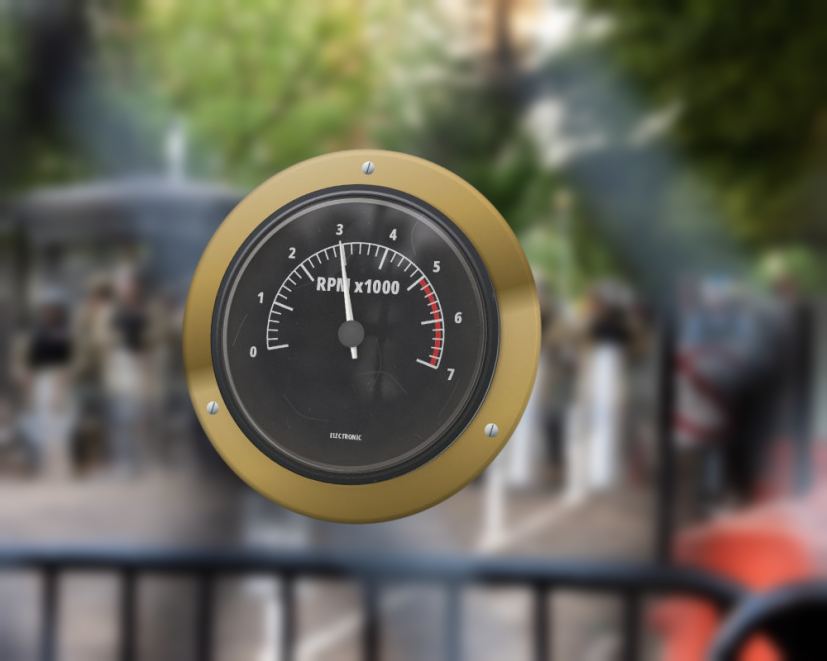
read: {"value": 3000, "unit": "rpm"}
